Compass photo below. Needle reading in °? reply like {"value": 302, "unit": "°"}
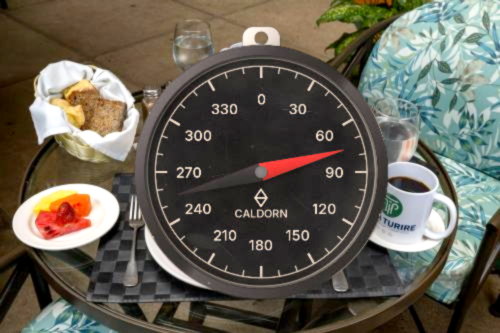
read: {"value": 75, "unit": "°"}
